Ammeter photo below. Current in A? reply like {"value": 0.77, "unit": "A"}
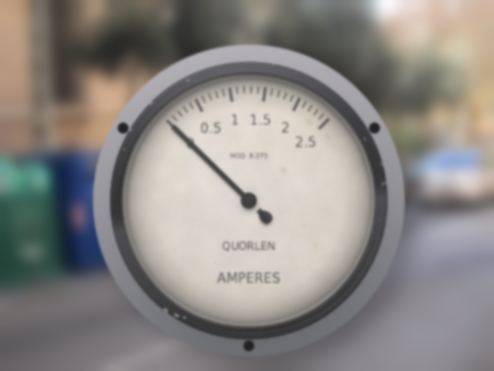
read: {"value": 0, "unit": "A"}
